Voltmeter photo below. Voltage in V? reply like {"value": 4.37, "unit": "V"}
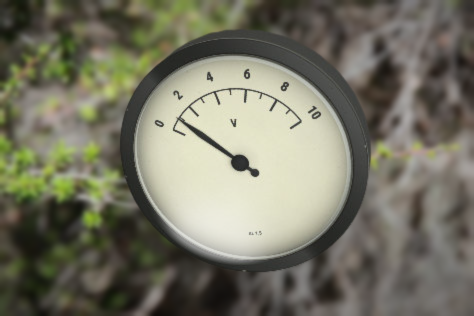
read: {"value": 1, "unit": "V"}
